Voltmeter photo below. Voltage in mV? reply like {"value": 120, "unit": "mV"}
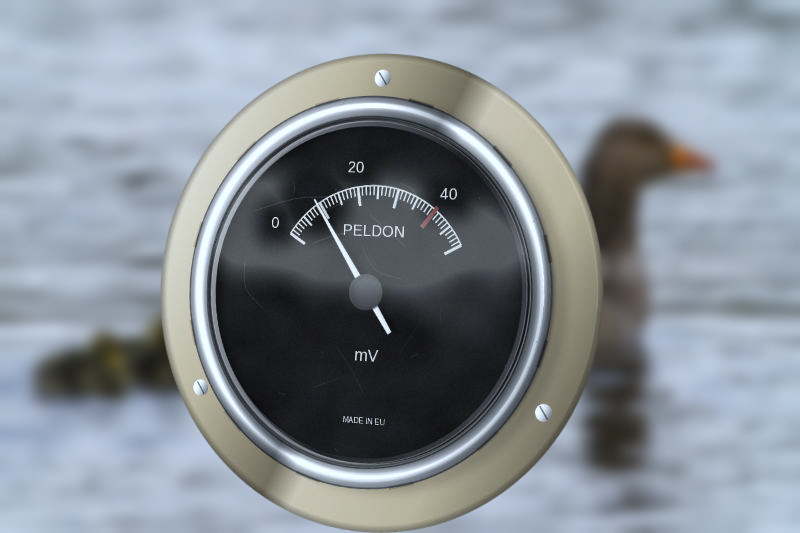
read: {"value": 10, "unit": "mV"}
